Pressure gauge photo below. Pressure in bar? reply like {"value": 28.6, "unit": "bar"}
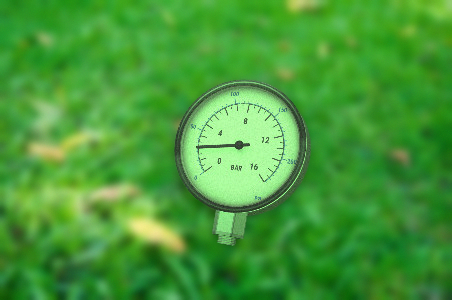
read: {"value": 2, "unit": "bar"}
